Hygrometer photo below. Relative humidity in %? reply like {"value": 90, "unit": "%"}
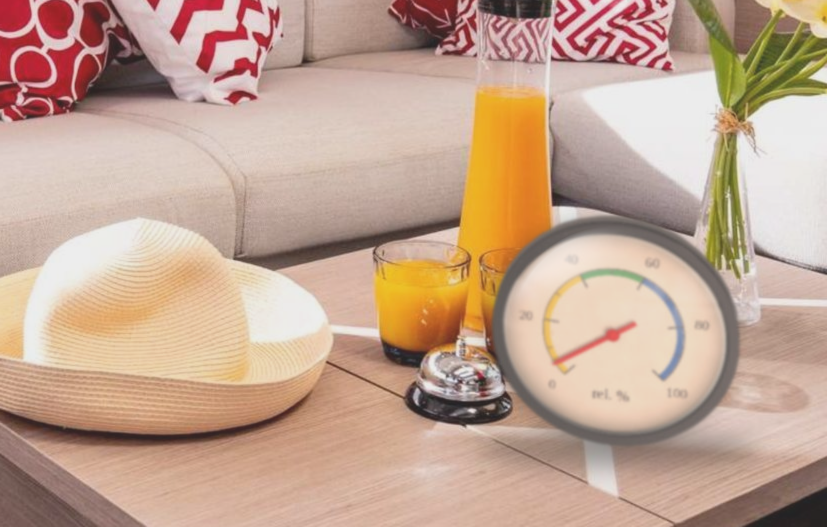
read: {"value": 5, "unit": "%"}
